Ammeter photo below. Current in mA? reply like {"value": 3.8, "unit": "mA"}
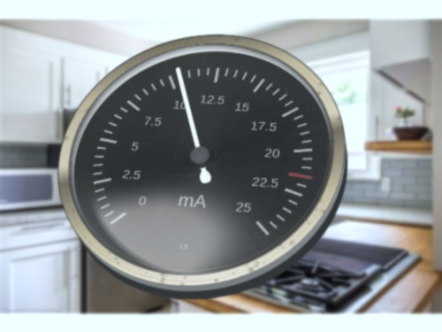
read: {"value": 10.5, "unit": "mA"}
